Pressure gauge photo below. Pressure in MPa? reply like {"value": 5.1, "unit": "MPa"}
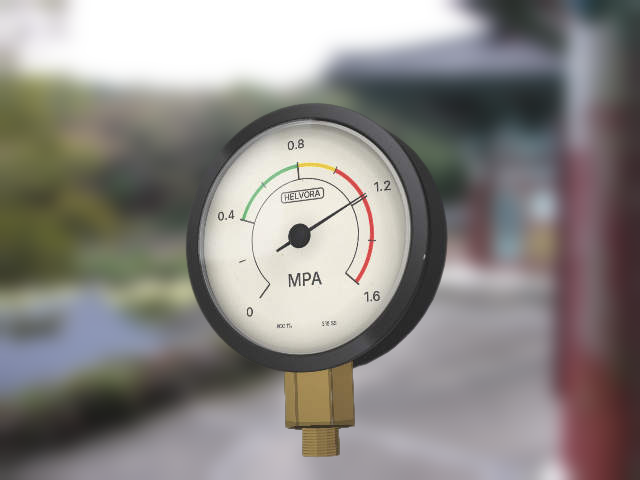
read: {"value": 1.2, "unit": "MPa"}
